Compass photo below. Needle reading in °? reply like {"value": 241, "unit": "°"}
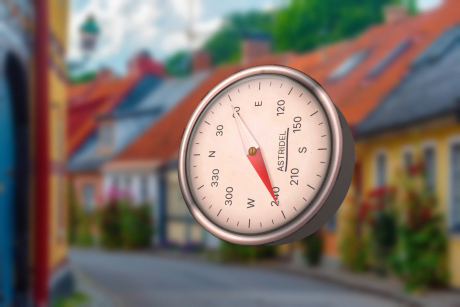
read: {"value": 240, "unit": "°"}
